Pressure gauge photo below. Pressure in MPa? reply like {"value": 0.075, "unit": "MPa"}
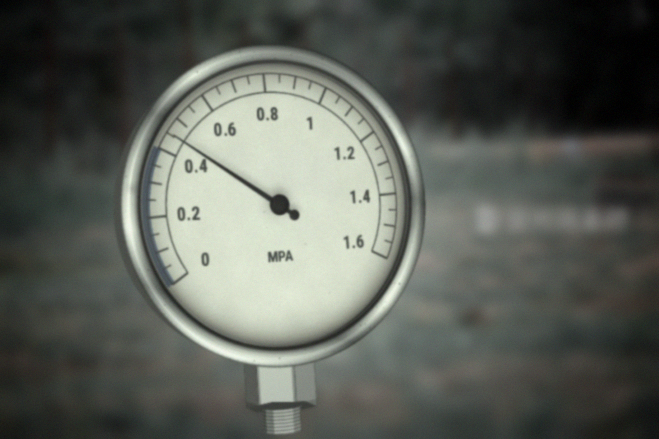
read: {"value": 0.45, "unit": "MPa"}
